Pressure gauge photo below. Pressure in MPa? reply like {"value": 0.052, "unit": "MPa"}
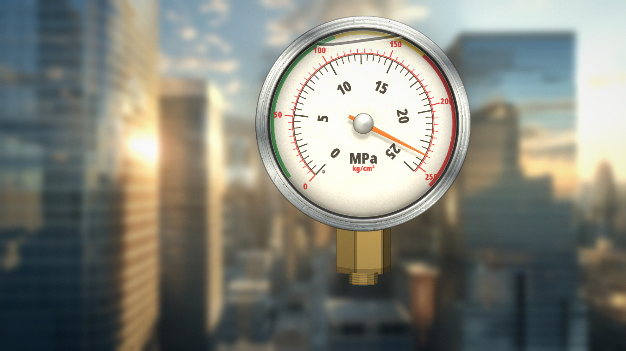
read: {"value": 23.5, "unit": "MPa"}
